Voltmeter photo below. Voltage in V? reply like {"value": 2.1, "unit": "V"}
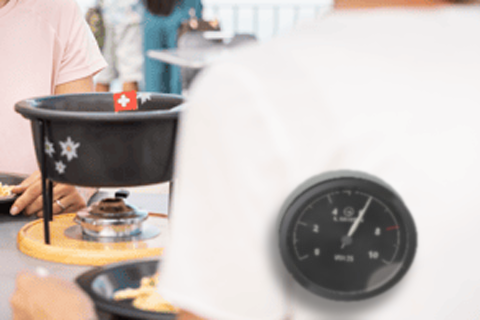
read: {"value": 6, "unit": "V"}
